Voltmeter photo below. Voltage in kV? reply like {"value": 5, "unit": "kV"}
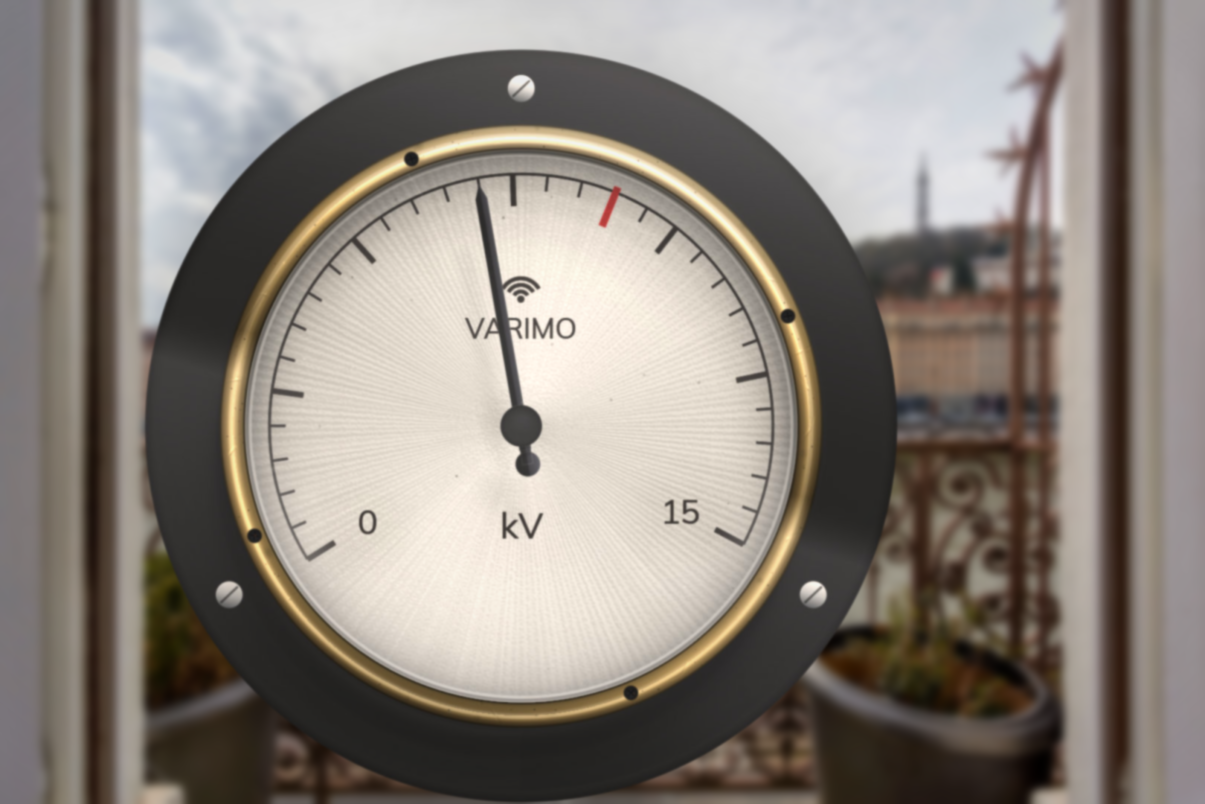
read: {"value": 7, "unit": "kV"}
